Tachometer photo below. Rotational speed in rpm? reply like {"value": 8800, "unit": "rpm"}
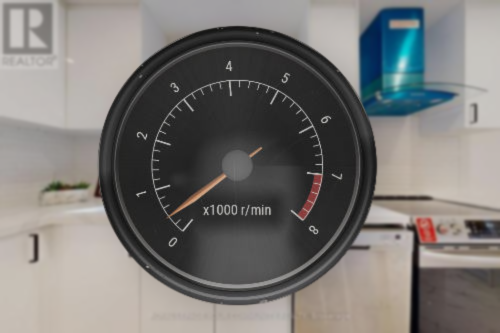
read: {"value": 400, "unit": "rpm"}
